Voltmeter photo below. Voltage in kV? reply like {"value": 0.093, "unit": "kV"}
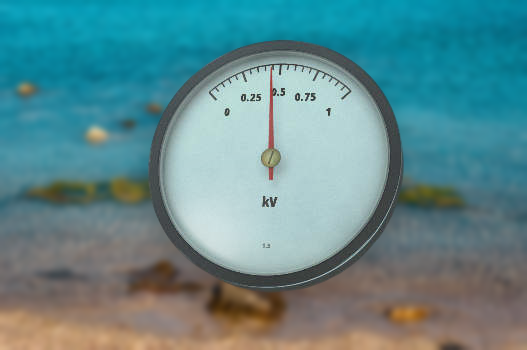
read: {"value": 0.45, "unit": "kV"}
